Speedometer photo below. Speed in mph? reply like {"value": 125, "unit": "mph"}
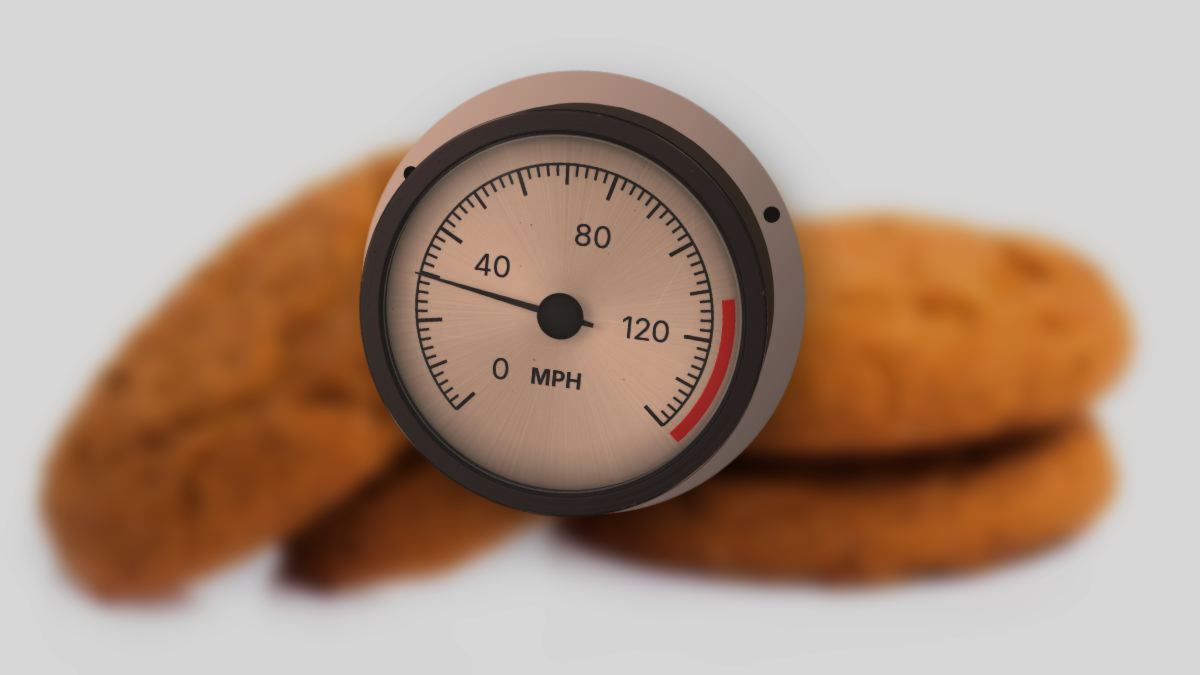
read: {"value": 30, "unit": "mph"}
